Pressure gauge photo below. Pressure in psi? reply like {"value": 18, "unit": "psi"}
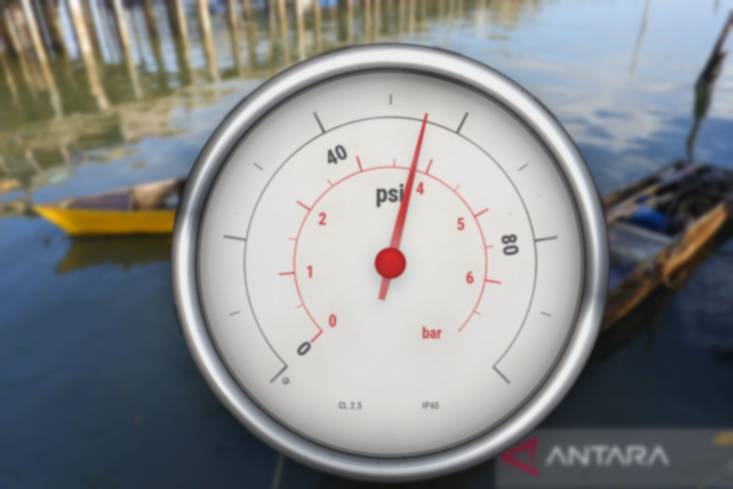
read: {"value": 55, "unit": "psi"}
